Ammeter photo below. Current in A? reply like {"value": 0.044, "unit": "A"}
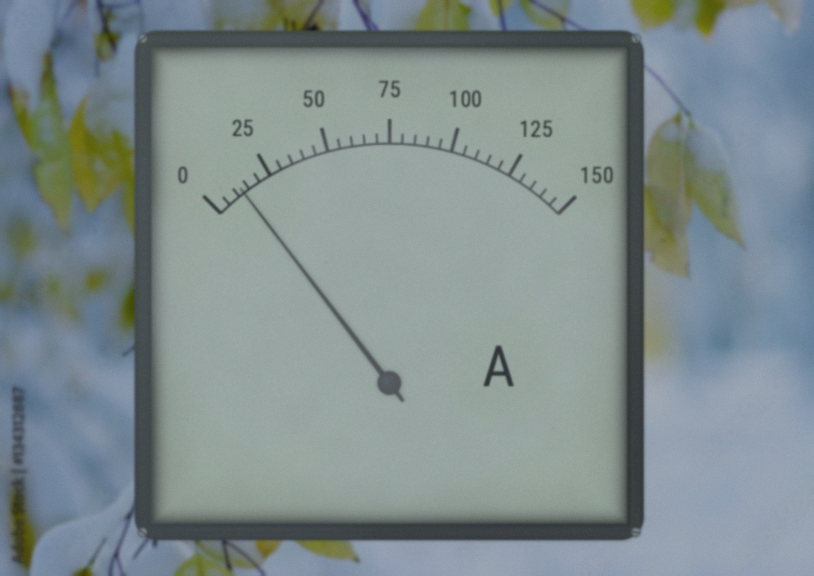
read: {"value": 12.5, "unit": "A"}
